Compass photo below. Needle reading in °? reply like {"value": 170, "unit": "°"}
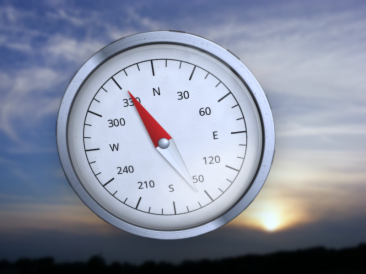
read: {"value": 335, "unit": "°"}
